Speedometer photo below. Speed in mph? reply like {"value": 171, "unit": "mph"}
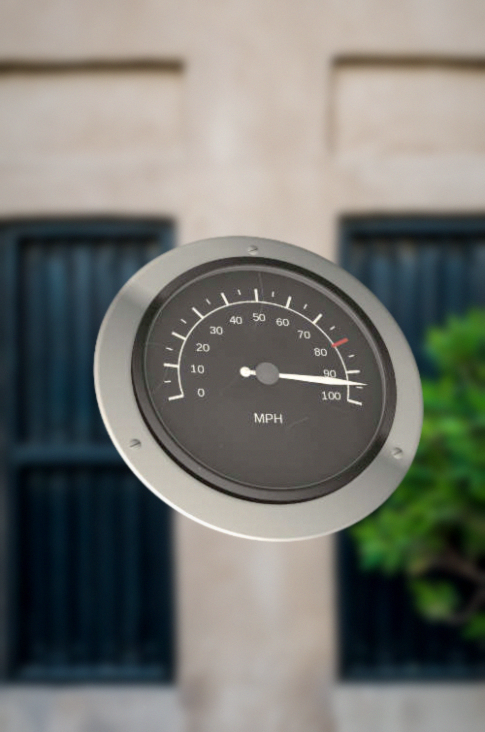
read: {"value": 95, "unit": "mph"}
